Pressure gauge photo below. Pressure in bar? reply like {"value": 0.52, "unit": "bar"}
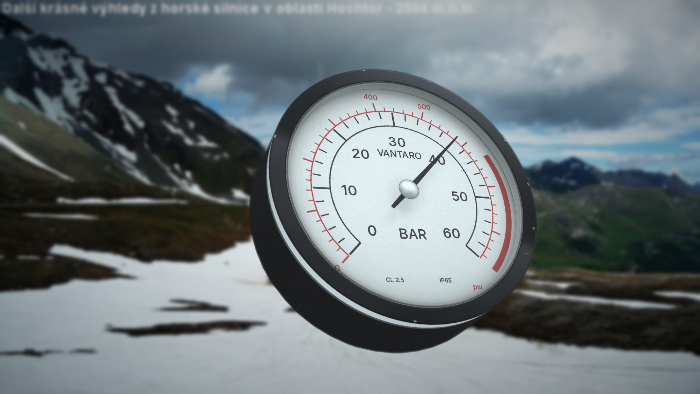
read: {"value": 40, "unit": "bar"}
